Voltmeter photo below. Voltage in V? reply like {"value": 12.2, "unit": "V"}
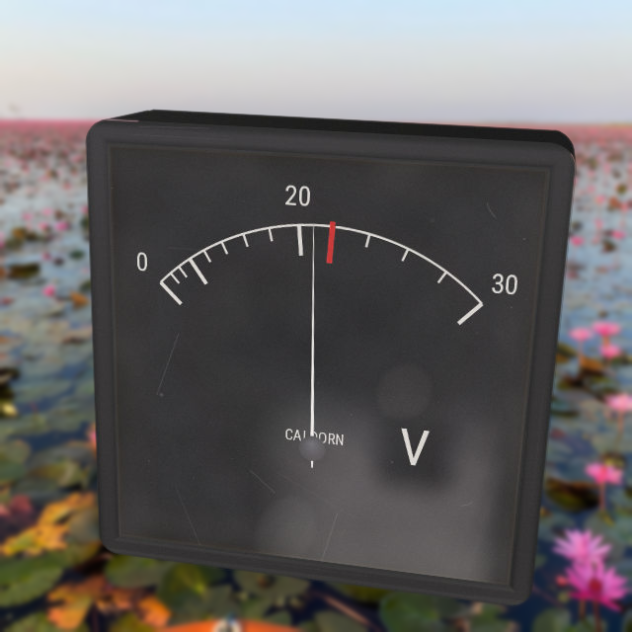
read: {"value": 21, "unit": "V"}
